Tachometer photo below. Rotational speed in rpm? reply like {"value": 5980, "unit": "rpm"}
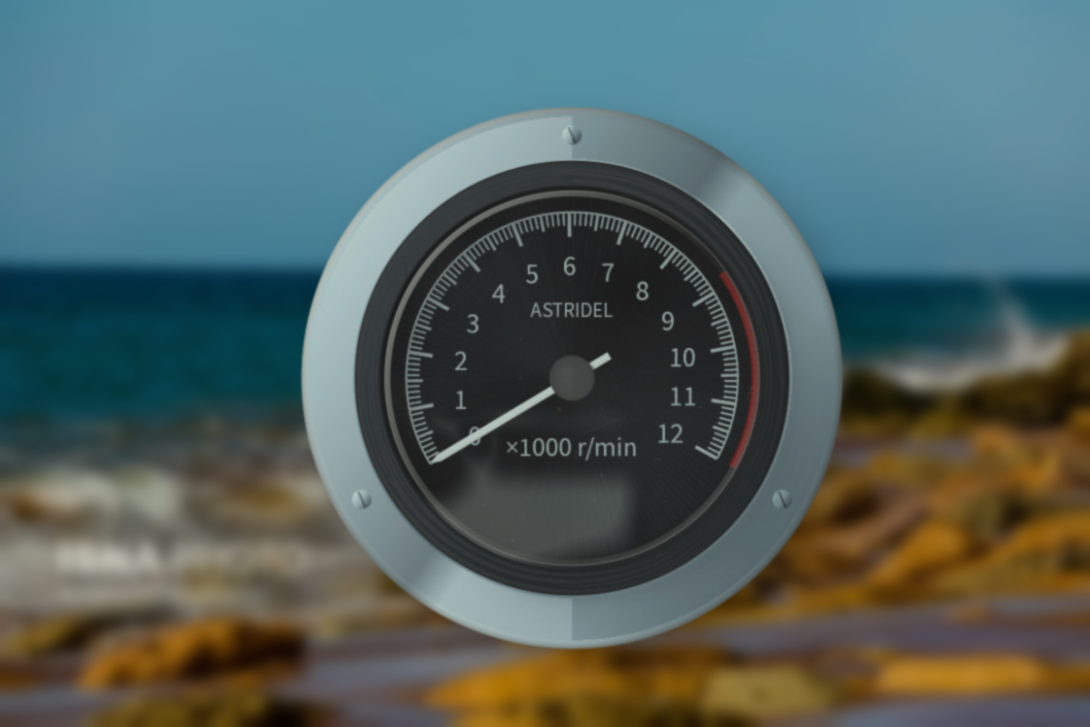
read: {"value": 0, "unit": "rpm"}
